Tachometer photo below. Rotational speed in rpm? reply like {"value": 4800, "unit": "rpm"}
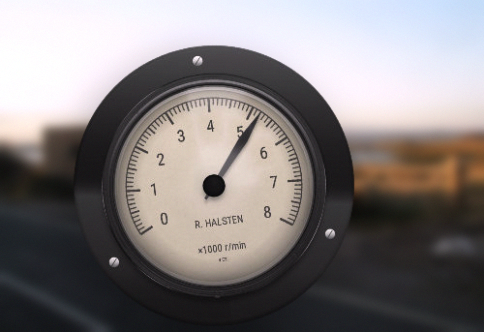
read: {"value": 5200, "unit": "rpm"}
